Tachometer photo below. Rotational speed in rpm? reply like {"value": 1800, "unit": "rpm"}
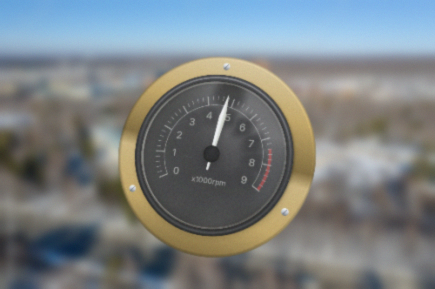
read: {"value": 4800, "unit": "rpm"}
